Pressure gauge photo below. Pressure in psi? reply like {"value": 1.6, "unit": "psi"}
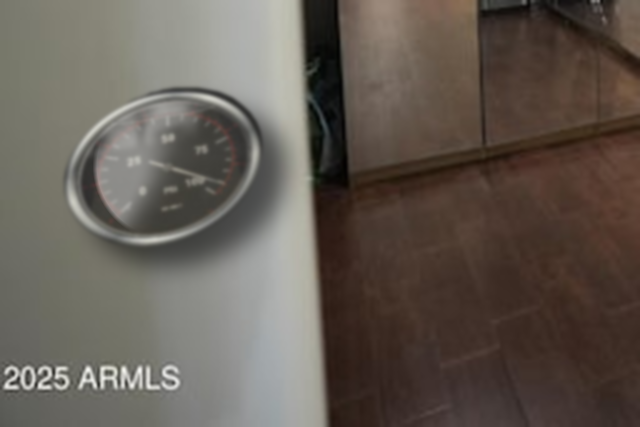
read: {"value": 95, "unit": "psi"}
